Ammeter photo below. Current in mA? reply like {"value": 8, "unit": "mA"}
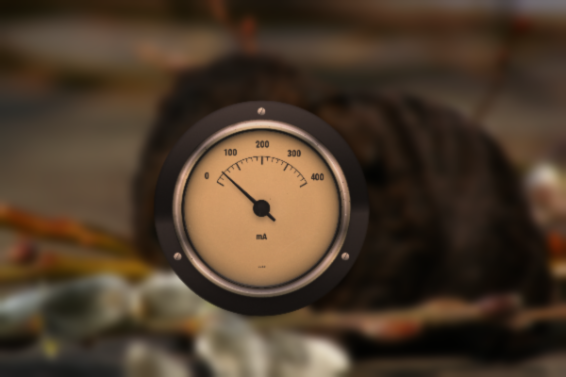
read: {"value": 40, "unit": "mA"}
